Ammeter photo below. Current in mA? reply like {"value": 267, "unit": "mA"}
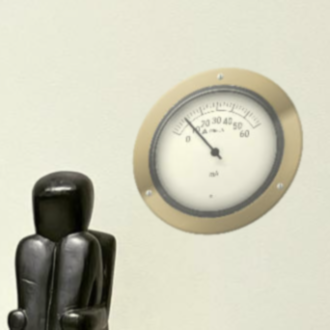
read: {"value": 10, "unit": "mA"}
